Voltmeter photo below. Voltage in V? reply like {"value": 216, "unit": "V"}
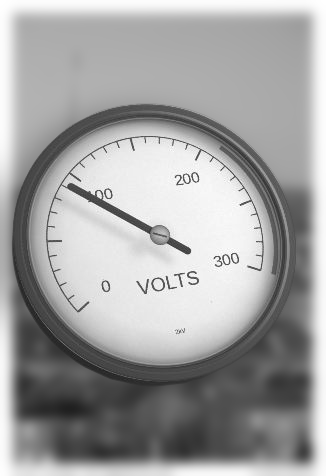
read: {"value": 90, "unit": "V"}
